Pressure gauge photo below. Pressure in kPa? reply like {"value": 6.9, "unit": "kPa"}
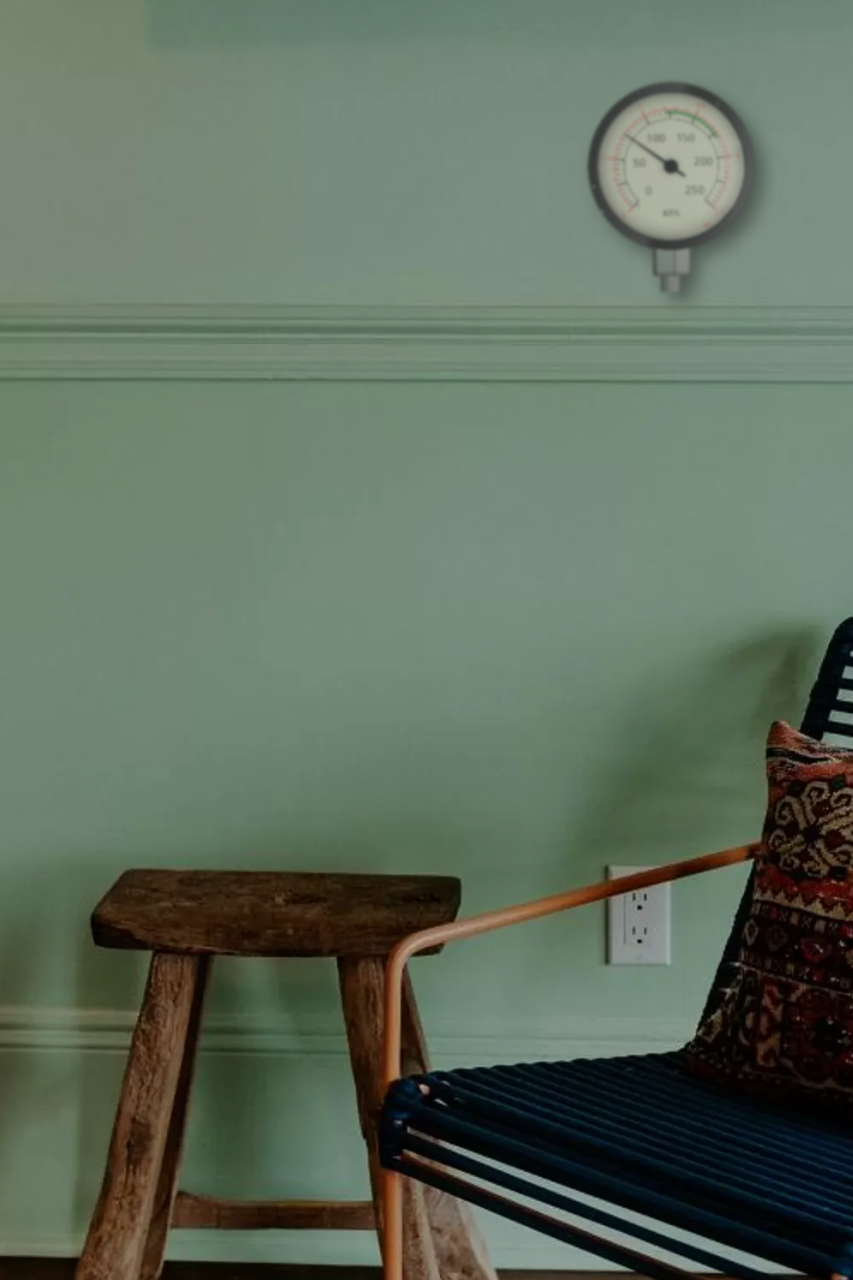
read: {"value": 75, "unit": "kPa"}
